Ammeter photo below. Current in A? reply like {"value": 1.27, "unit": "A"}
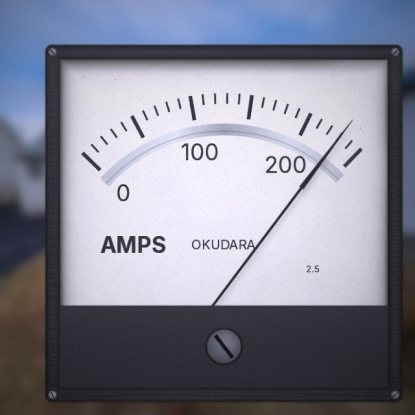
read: {"value": 230, "unit": "A"}
